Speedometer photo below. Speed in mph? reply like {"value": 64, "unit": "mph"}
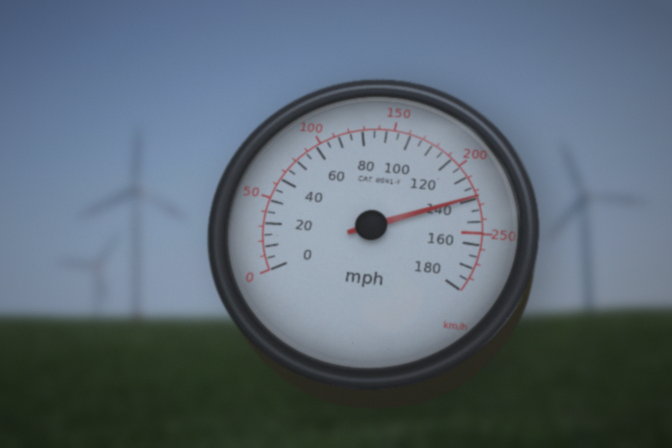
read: {"value": 140, "unit": "mph"}
